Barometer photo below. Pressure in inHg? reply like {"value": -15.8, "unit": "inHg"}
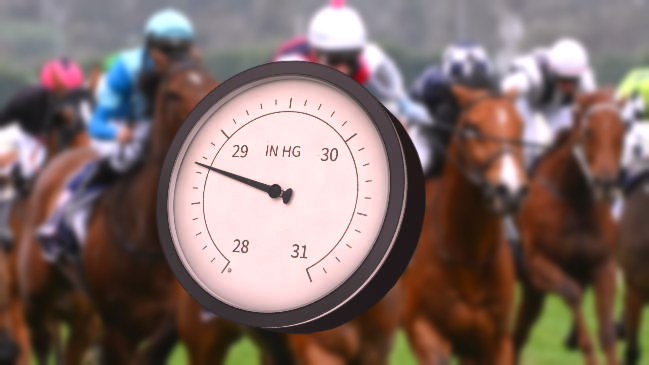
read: {"value": 28.75, "unit": "inHg"}
